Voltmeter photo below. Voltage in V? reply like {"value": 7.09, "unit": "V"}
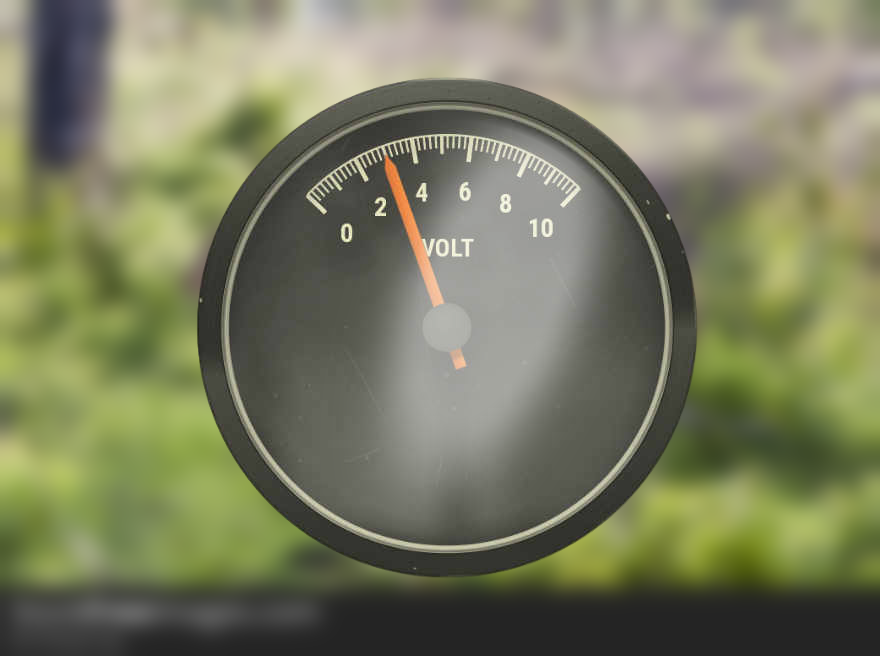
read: {"value": 3, "unit": "V"}
